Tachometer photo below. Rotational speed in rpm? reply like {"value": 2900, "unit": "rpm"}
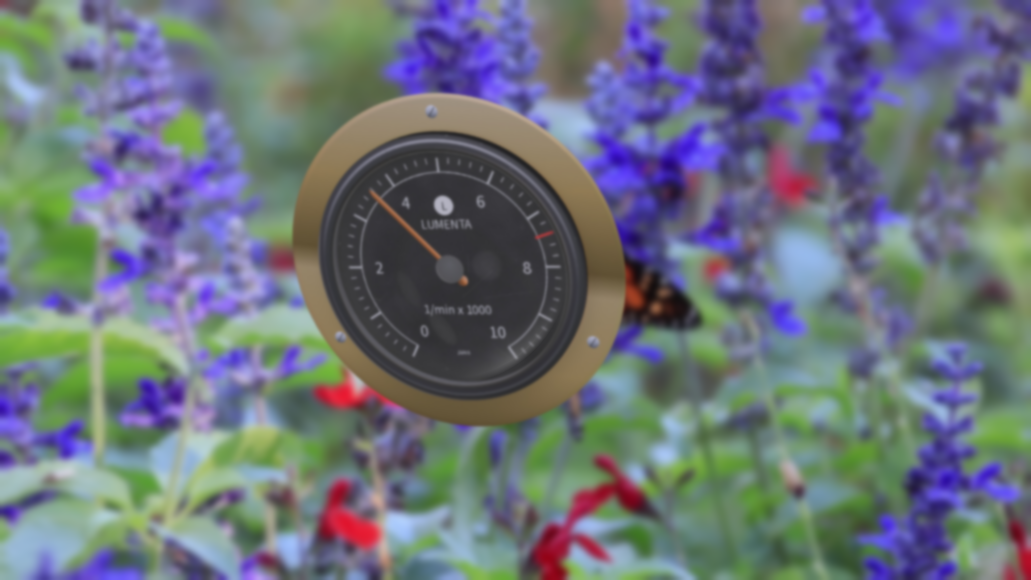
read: {"value": 3600, "unit": "rpm"}
